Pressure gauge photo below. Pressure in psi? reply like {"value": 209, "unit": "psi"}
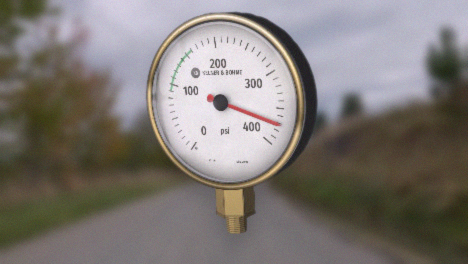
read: {"value": 370, "unit": "psi"}
